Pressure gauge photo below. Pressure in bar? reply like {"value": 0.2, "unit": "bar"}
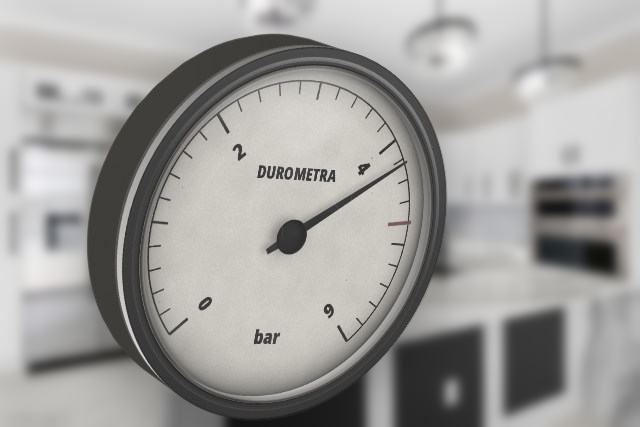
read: {"value": 4.2, "unit": "bar"}
